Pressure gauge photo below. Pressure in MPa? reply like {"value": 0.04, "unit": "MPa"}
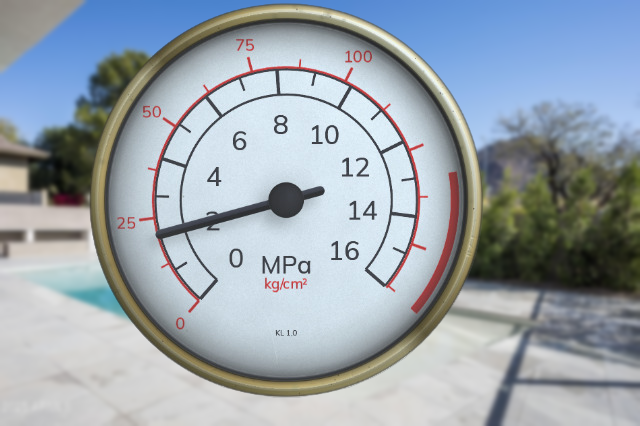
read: {"value": 2, "unit": "MPa"}
